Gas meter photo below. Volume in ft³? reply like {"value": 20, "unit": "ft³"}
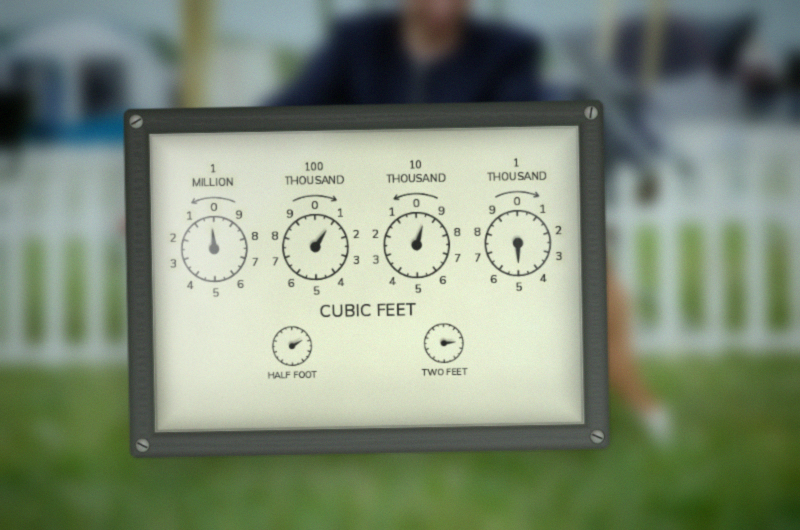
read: {"value": 9500, "unit": "ft³"}
